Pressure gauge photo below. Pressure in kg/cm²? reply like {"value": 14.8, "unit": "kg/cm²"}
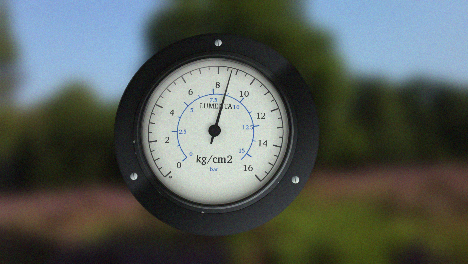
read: {"value": 8.75, "unit": "kg/cm²"}
